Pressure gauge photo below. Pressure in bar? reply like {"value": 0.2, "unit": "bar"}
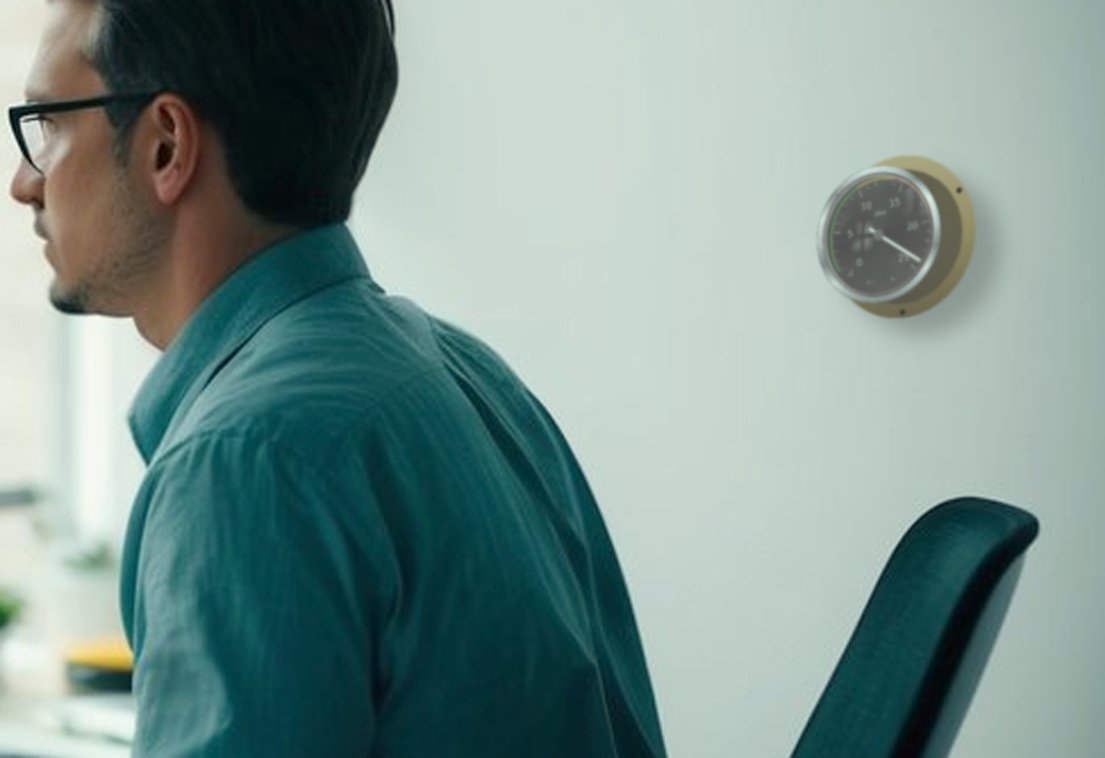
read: {"value": 24, "unit": "bar"}
